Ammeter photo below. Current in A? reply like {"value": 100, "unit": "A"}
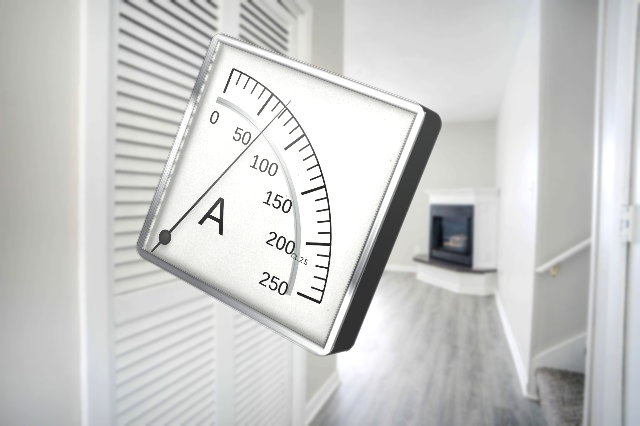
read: {"value": 70, "unit": "A"}
